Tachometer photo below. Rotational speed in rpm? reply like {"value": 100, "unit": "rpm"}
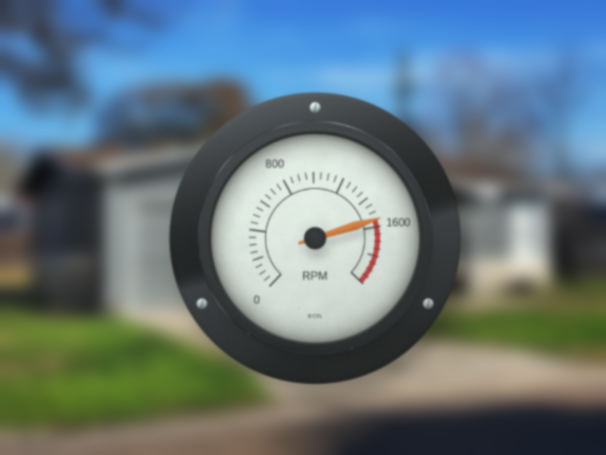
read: {"value": 1550, "unit": "rpm"}
